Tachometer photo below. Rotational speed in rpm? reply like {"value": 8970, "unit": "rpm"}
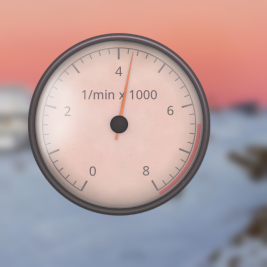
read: {"value": 4300, "unit": "rpm"}
